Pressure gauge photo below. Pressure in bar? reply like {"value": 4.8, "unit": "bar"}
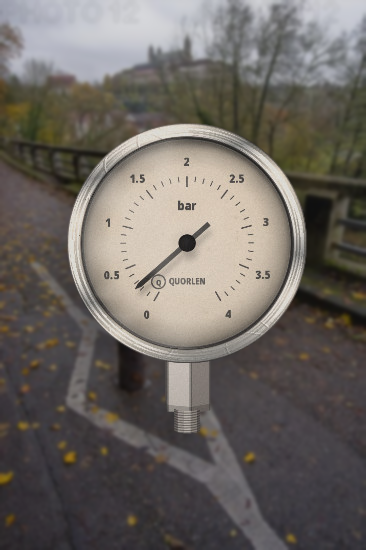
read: {"value": 0.25, "unit": "bar"}
